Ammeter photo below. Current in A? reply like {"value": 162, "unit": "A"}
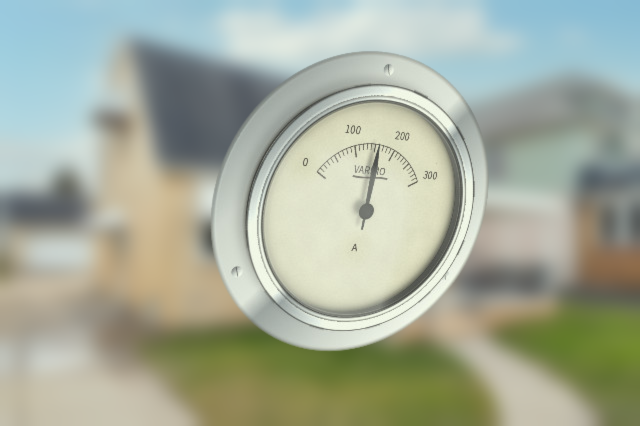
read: {"value": 150, "unit": "A"}
